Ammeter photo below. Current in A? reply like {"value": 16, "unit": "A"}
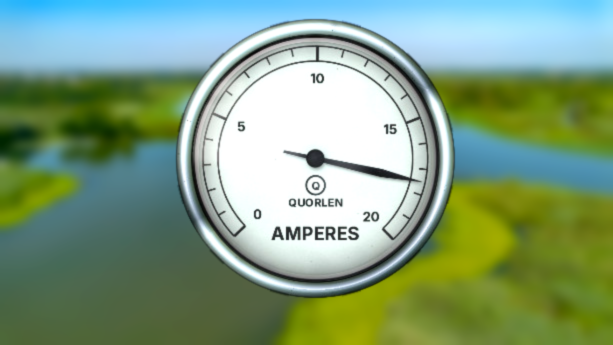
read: {"value": 17.5, "unit": "A"}
